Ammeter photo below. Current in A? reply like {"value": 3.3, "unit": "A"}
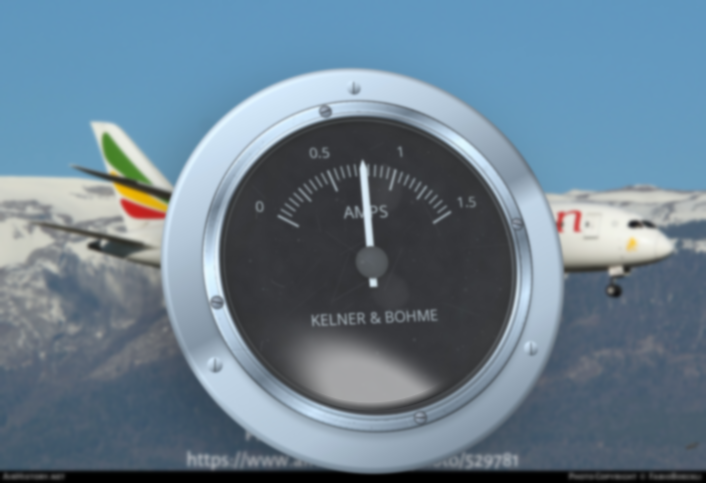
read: {"value": 0.75, "unit": "A"}
